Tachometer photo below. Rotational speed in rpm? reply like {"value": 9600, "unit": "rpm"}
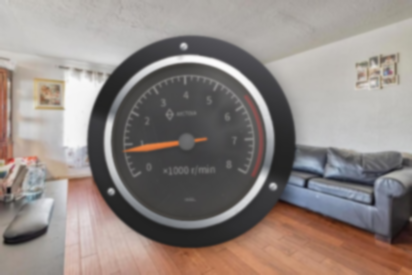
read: {"value": 800, "unit": "rpm"}
